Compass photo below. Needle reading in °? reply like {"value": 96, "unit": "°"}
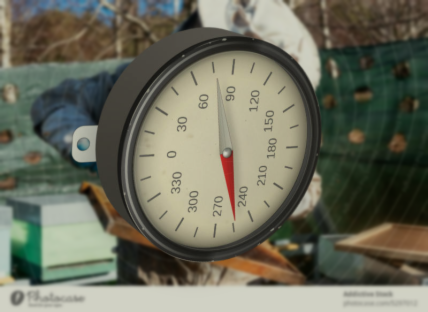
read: {"value": 255, "unit": "°"}
